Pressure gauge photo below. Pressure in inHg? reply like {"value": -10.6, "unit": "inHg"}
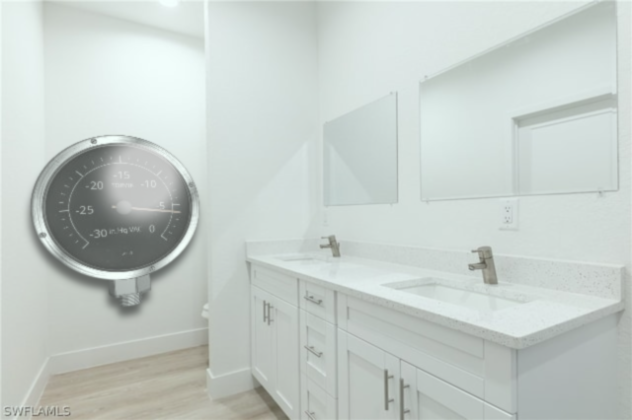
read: {"value": -4, "unit": "inHg"}
